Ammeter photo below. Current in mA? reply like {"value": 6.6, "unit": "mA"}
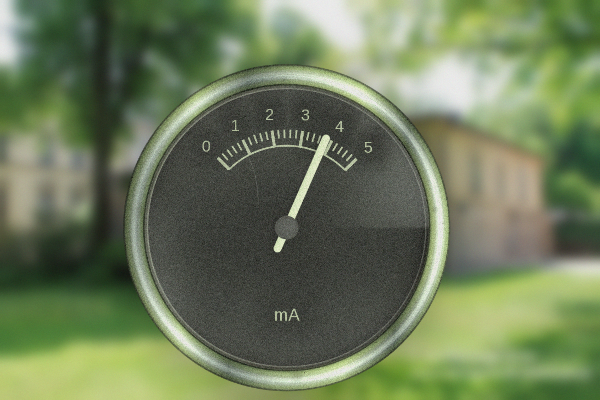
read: {"value": 3.8, "unit": "mA"}
